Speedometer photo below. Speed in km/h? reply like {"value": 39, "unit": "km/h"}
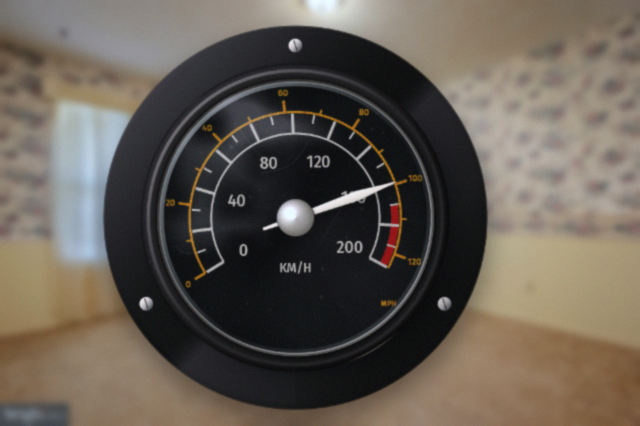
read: {"value": 160, "unit": "km/h"}
